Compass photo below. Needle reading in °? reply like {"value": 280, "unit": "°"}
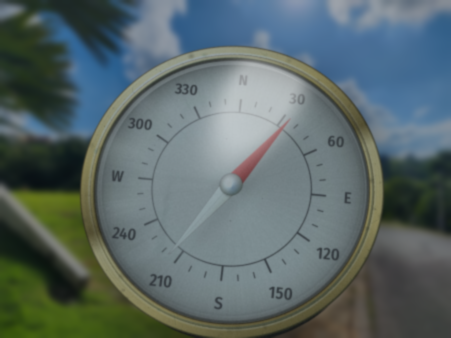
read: {"value": 35, "unit": "°"}
